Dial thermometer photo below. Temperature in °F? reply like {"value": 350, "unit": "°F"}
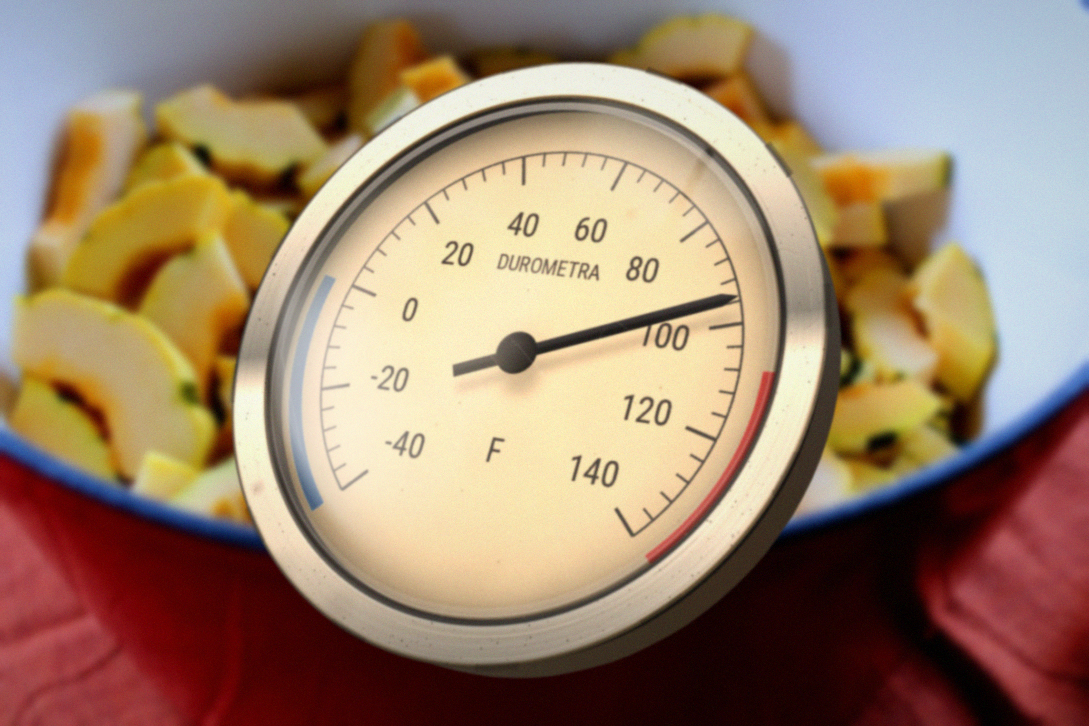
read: {"value": 96, "unit": "°F"}
